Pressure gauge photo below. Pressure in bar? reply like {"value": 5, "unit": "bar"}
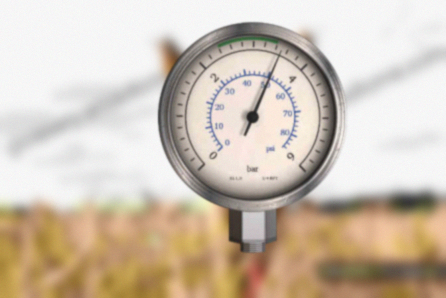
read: {"value": 3.5, "unit": "bar"}
